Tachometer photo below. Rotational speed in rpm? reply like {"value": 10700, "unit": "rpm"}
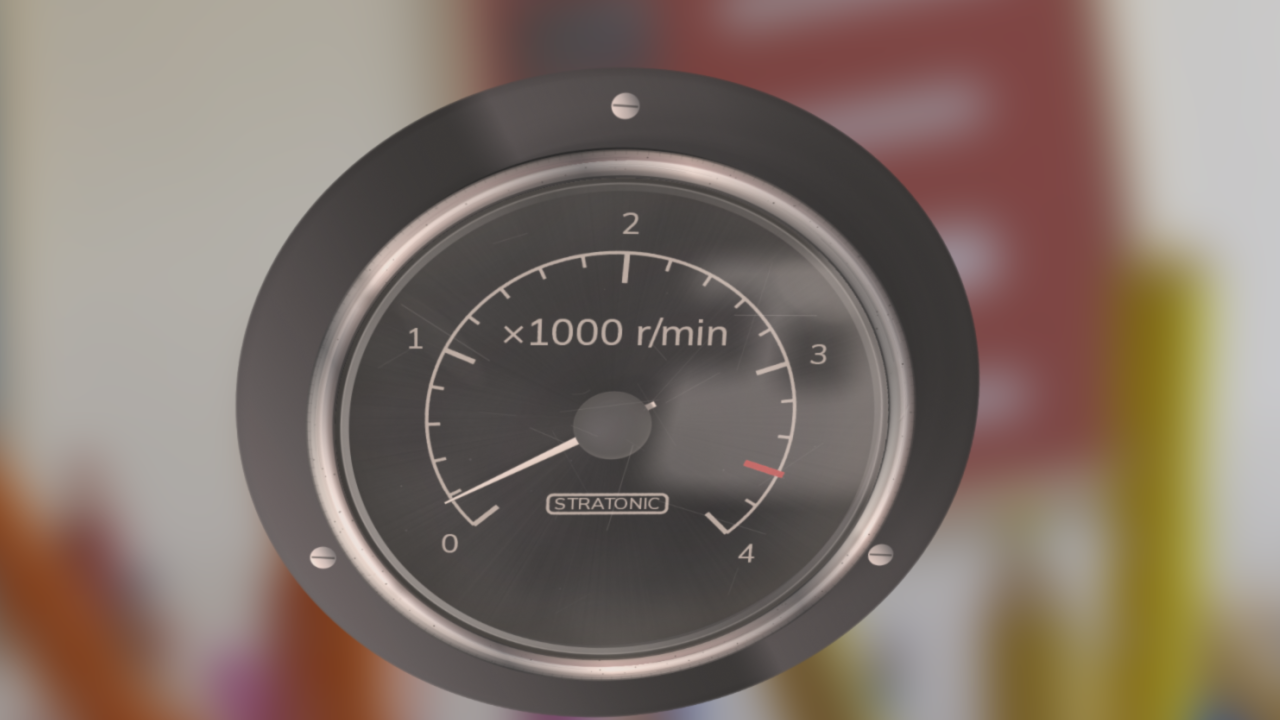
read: {"value": 200, "unit": "rpm"}
